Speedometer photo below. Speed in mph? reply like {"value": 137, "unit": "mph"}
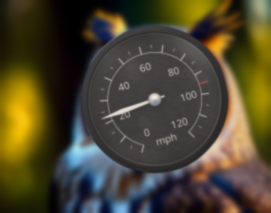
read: {"value": 22.5, "unit": "mph"}
